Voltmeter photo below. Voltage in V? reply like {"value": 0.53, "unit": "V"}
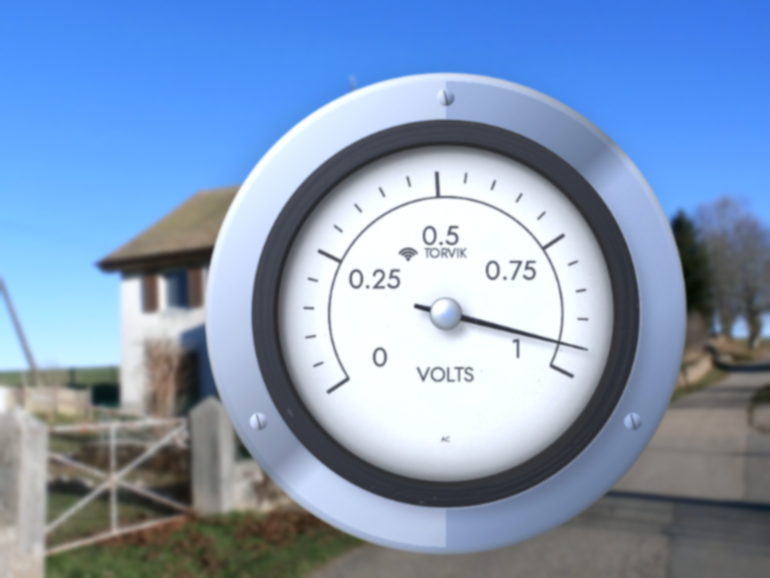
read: {"value": 0.95, "unit": "V"}
